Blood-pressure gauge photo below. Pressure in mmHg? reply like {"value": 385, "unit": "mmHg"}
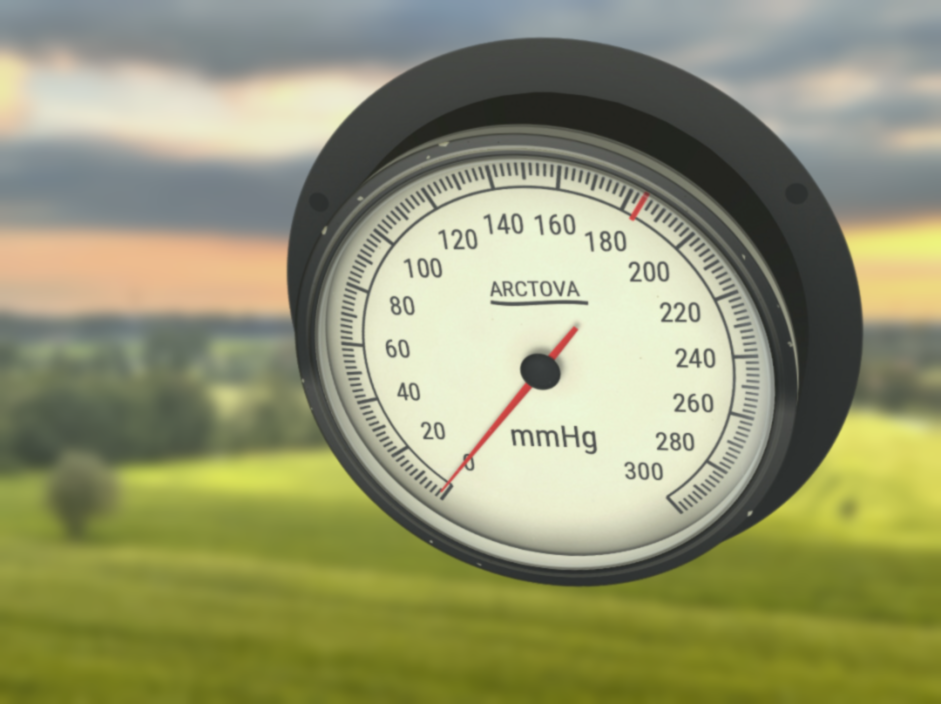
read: {"value": 2, "unit": "mmHg"}
